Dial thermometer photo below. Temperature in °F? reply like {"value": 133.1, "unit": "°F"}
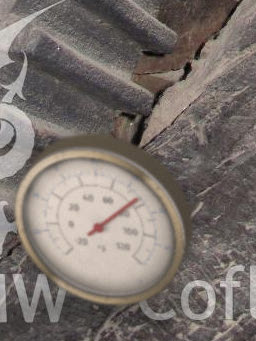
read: {"value": 75, "unit": "°F"}
